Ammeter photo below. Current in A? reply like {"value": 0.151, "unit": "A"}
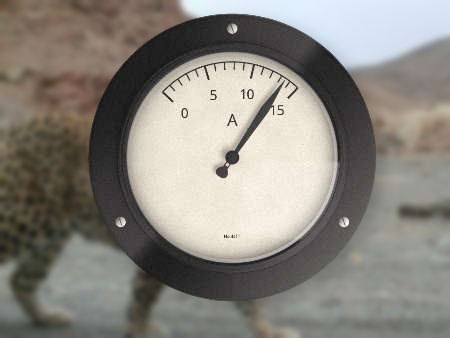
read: {"value": 13.5, "unit": "A"}
